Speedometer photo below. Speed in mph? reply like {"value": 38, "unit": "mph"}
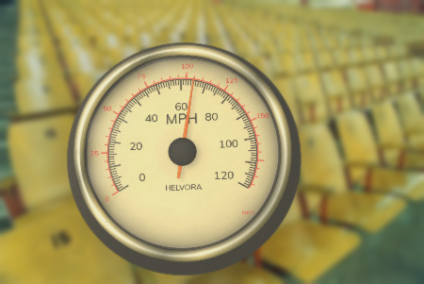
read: {"value": 65, "unit": "mph"}
